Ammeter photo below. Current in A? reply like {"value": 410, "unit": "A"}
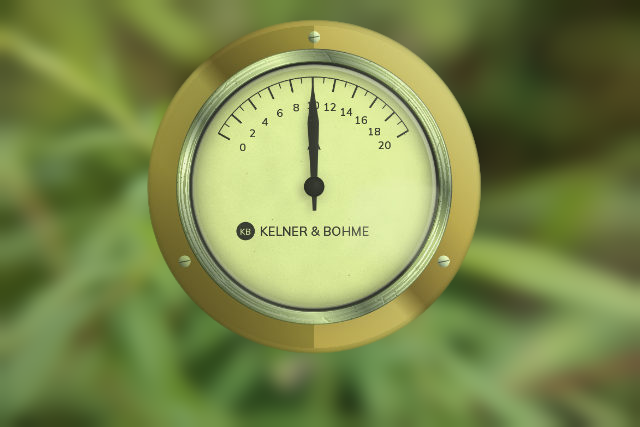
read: {"value": 10, "unit": "A"}
